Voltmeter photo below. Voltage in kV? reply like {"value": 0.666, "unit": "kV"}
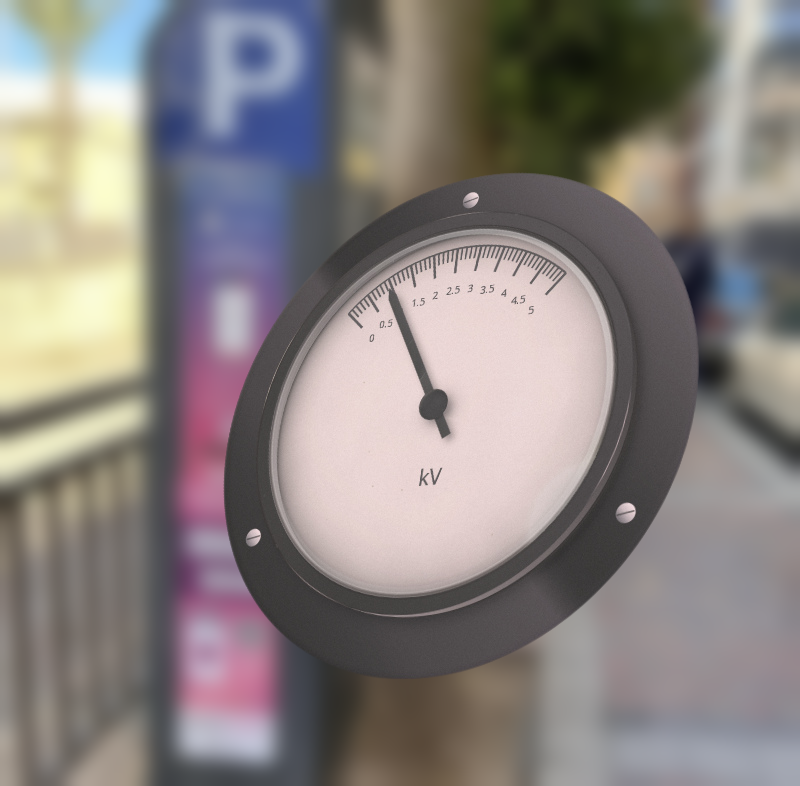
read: {"value": 1, "unit": "kV"}
